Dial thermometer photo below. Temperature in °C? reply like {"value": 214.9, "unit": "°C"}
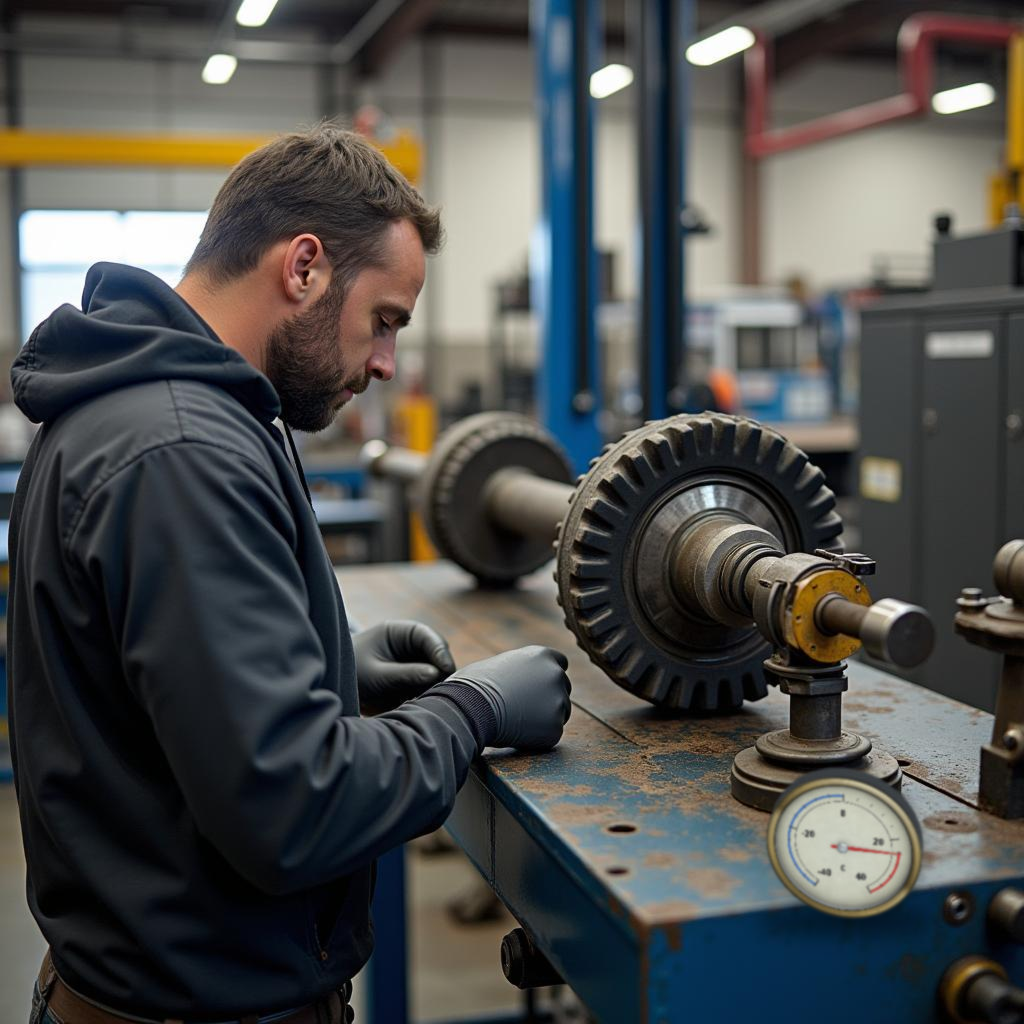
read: {"value": 24, "unit": "°C"}
